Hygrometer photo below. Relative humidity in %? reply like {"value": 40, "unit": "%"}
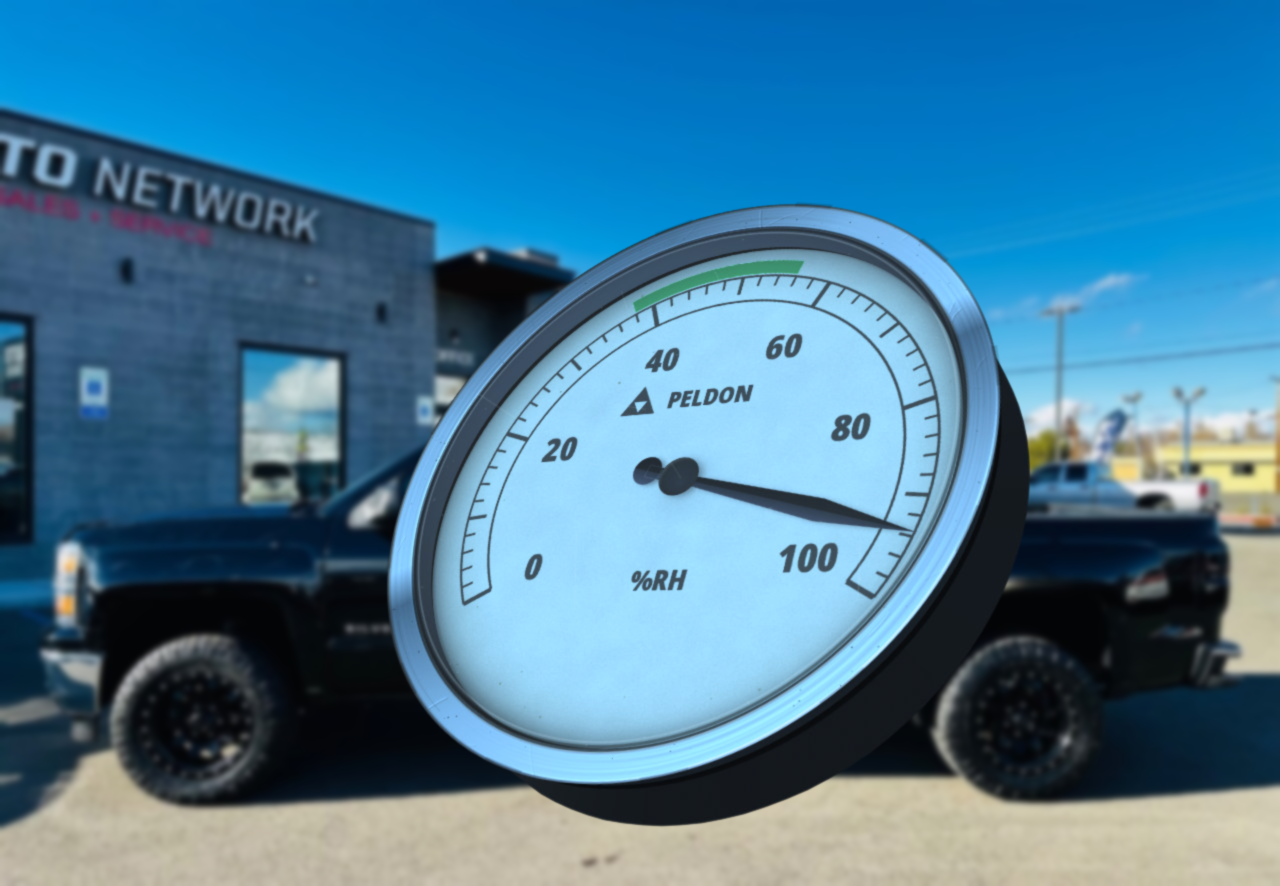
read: {"value": 94, "unit": "%"}
